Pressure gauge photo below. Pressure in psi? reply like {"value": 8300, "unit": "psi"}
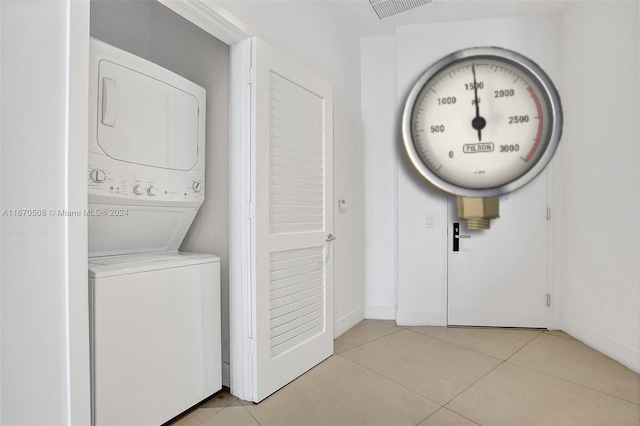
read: {"value": 1500, "unit": "psi"}
